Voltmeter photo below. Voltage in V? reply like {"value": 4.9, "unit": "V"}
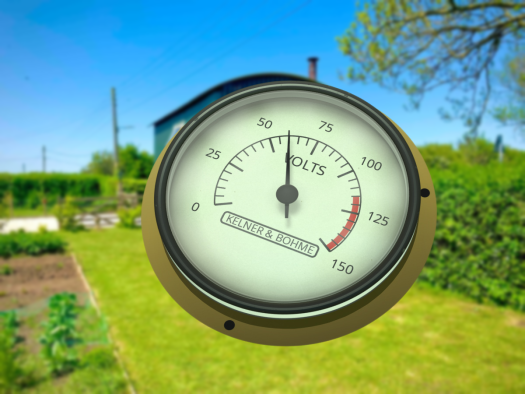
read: {"value": 60, "unit": "V"}
